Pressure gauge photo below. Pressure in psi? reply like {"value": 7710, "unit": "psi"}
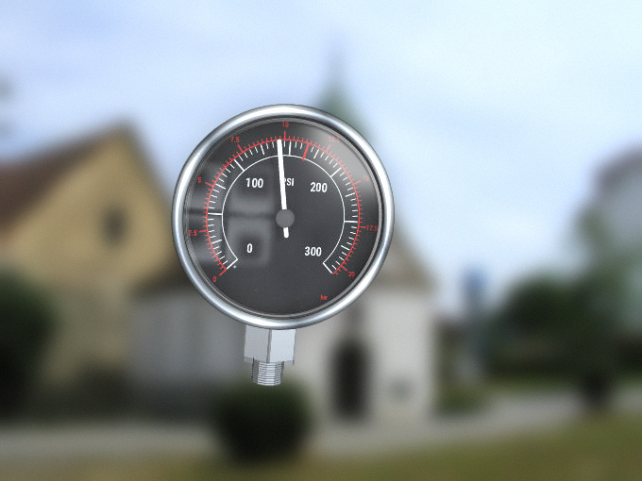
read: {"value": 140, "unit": "psi"}
